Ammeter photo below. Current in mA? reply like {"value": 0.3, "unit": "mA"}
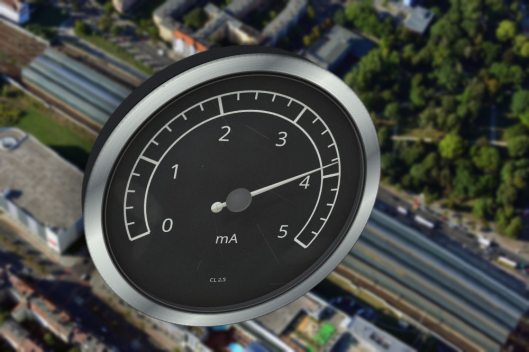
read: {"value": 3.8, "unit": "mA"}
